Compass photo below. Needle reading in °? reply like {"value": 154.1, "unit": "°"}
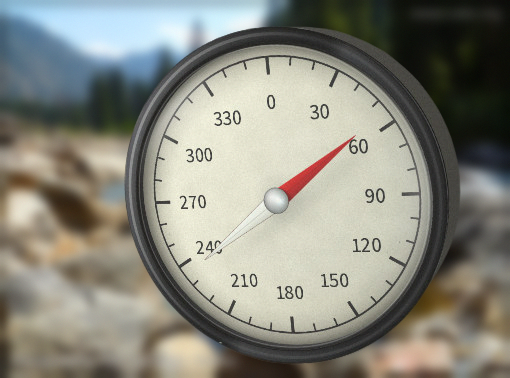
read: {"value": 55, "unit": "°"}
